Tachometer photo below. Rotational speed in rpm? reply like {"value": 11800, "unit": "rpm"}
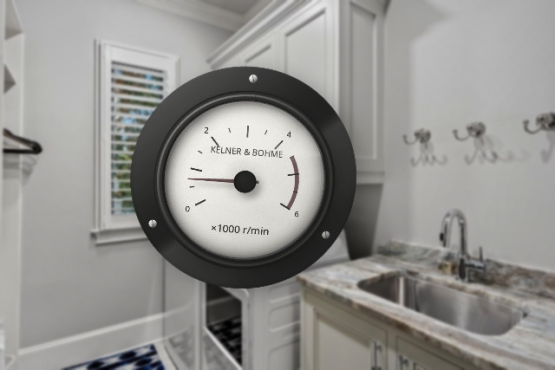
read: {"value": 750, "unit": "rpm"}
